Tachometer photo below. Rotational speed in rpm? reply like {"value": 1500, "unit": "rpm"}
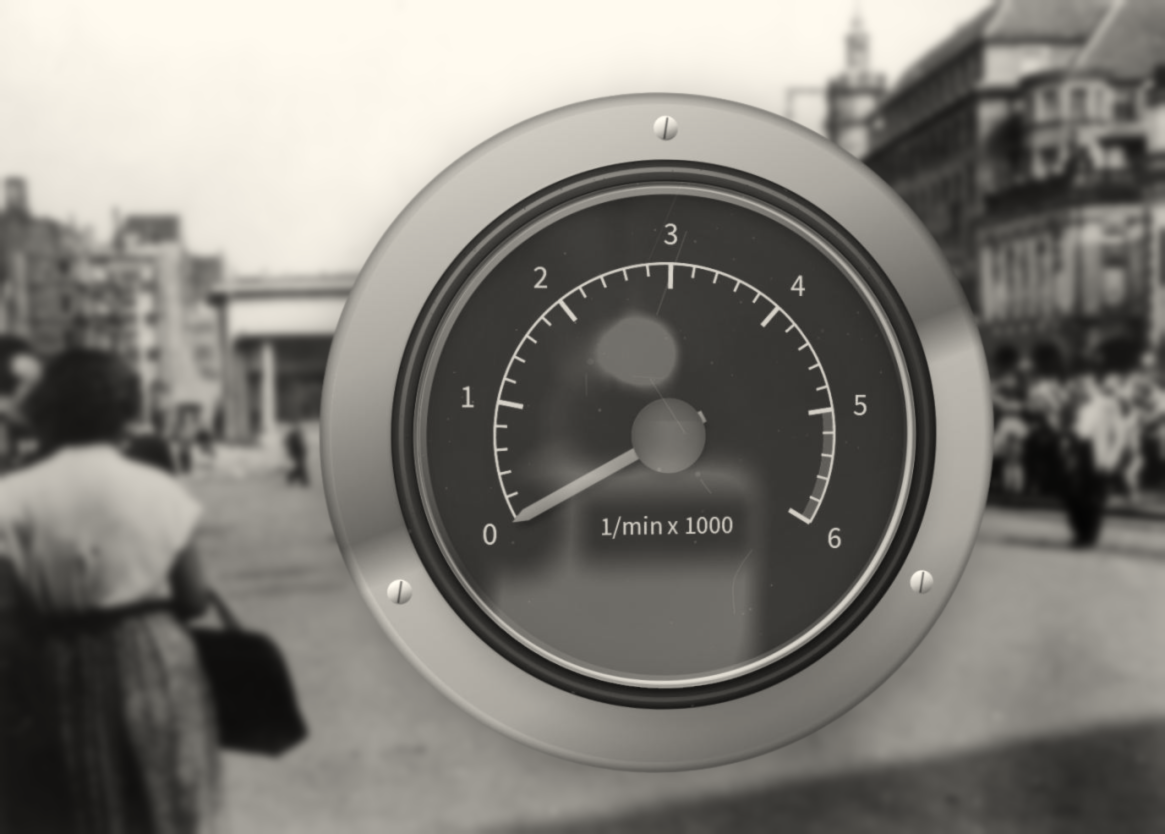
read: {"value": 0, "unit": "rpm"}
